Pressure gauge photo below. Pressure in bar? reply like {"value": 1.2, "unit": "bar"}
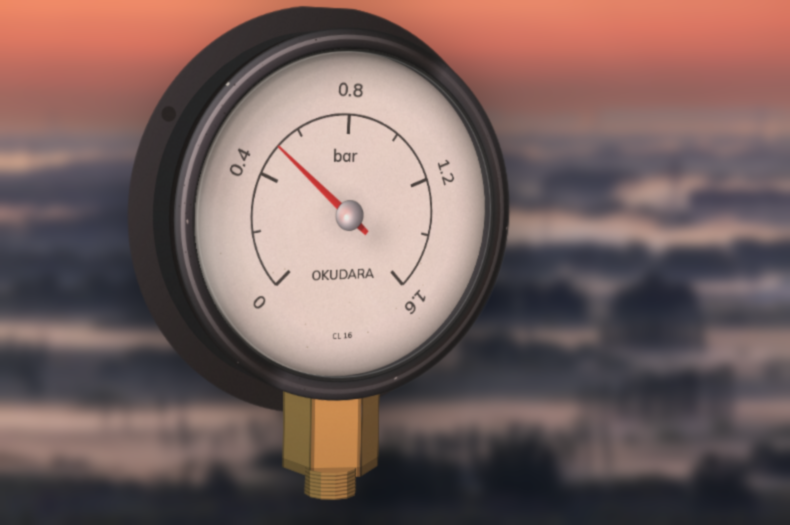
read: {"value": 0.5, "unit": "bar"}
